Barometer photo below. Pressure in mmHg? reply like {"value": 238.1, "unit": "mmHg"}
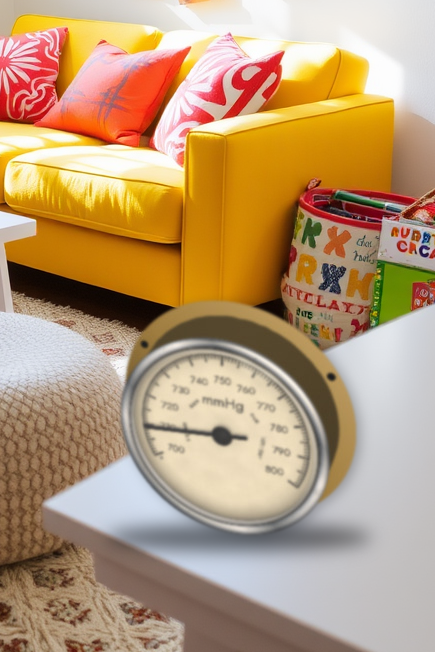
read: {"value": 710, "unit": "mmHg"}
